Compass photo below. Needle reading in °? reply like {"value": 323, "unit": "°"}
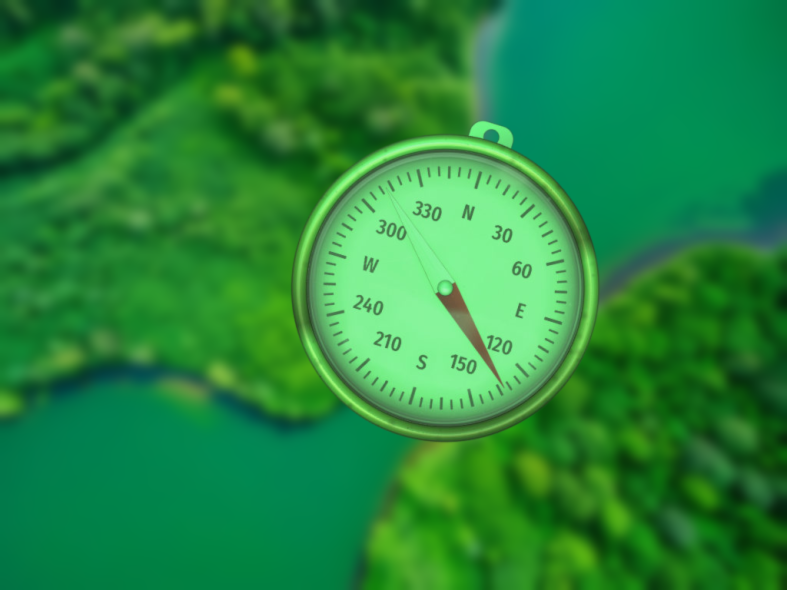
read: {"value": 132.5, "unit": "°"}
